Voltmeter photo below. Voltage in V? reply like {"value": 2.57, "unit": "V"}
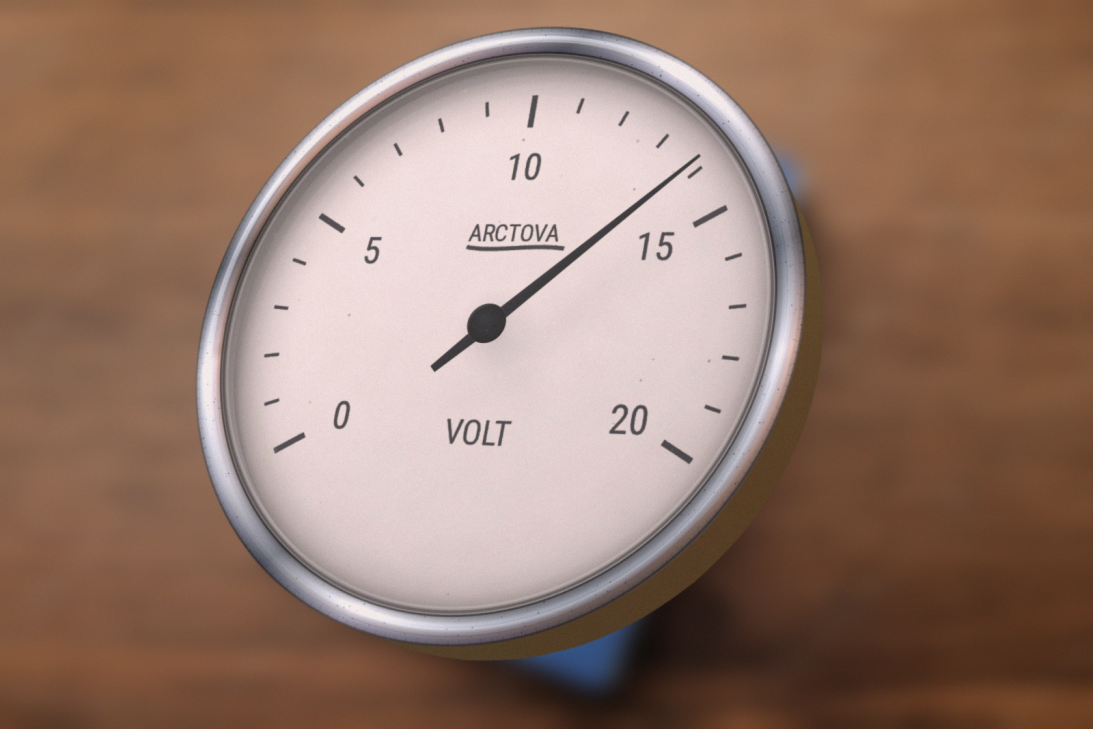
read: {"value": 14, "unit": "V"}
